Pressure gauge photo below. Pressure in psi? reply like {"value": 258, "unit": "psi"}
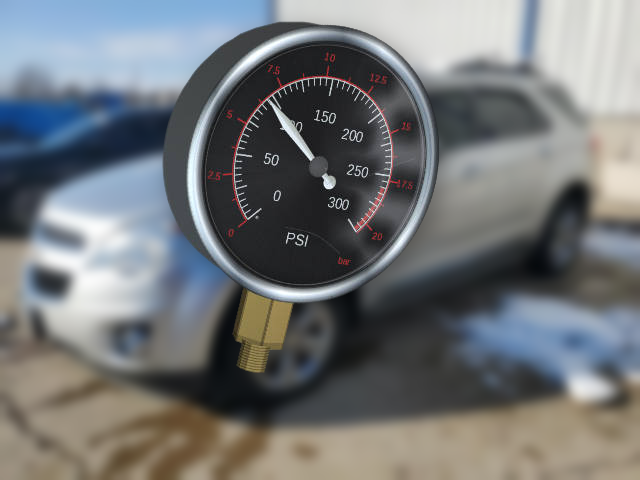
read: {"value": 95, "unit": "psi"}
